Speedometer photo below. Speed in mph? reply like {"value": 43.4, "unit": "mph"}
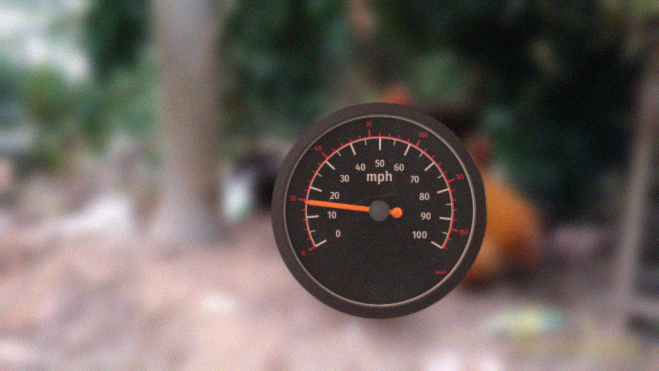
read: {"value": 15, "unit": "mph"}
